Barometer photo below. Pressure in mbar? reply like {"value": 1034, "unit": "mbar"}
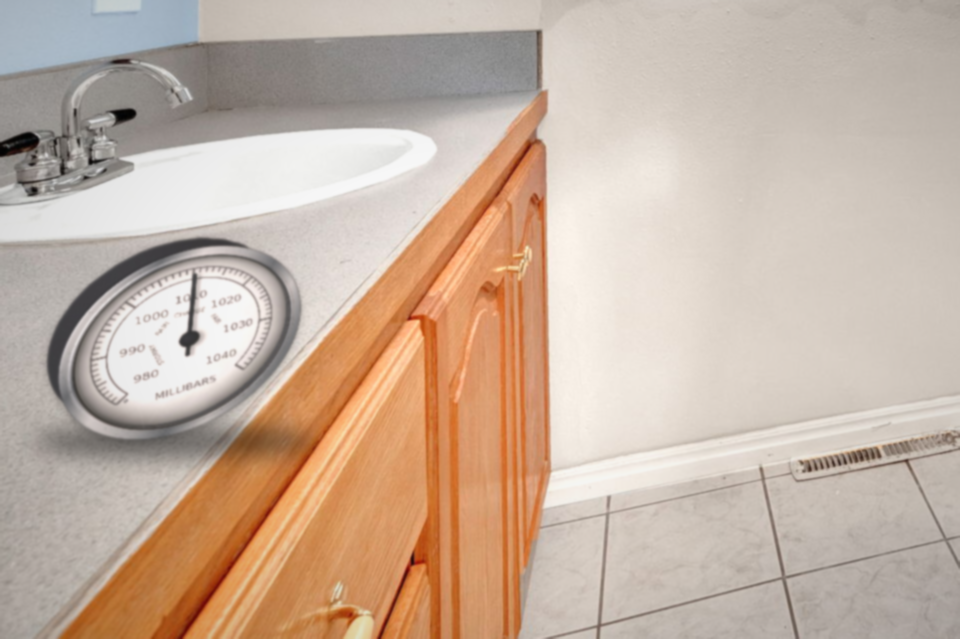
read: {"value": 1010, "unit": "mbar"}
